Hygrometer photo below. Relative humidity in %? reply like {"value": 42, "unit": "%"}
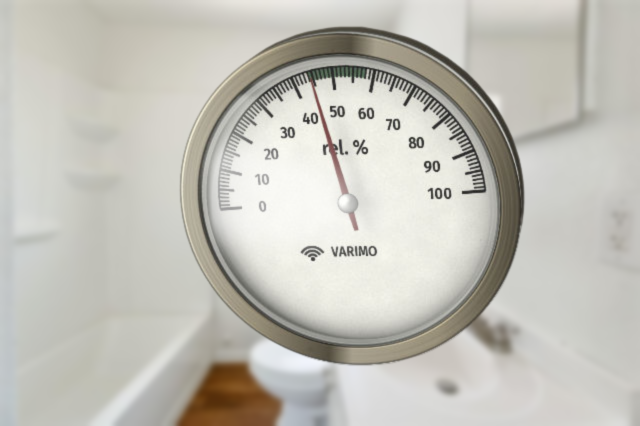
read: {"value": 45, "unit": "%"}
